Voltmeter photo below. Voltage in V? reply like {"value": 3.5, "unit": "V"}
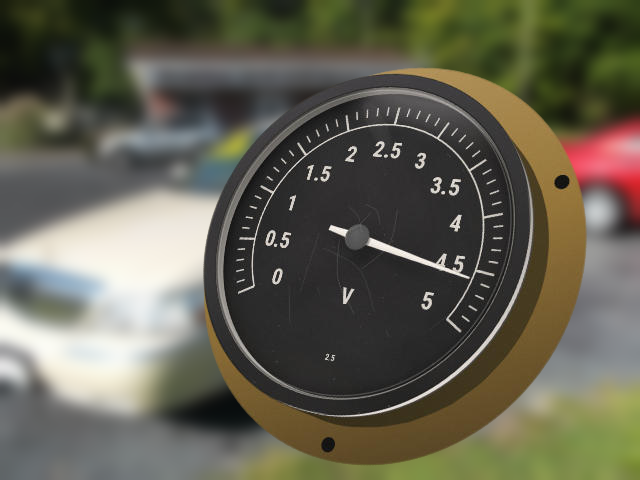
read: {"value": 4.6, "unit": "V"}
